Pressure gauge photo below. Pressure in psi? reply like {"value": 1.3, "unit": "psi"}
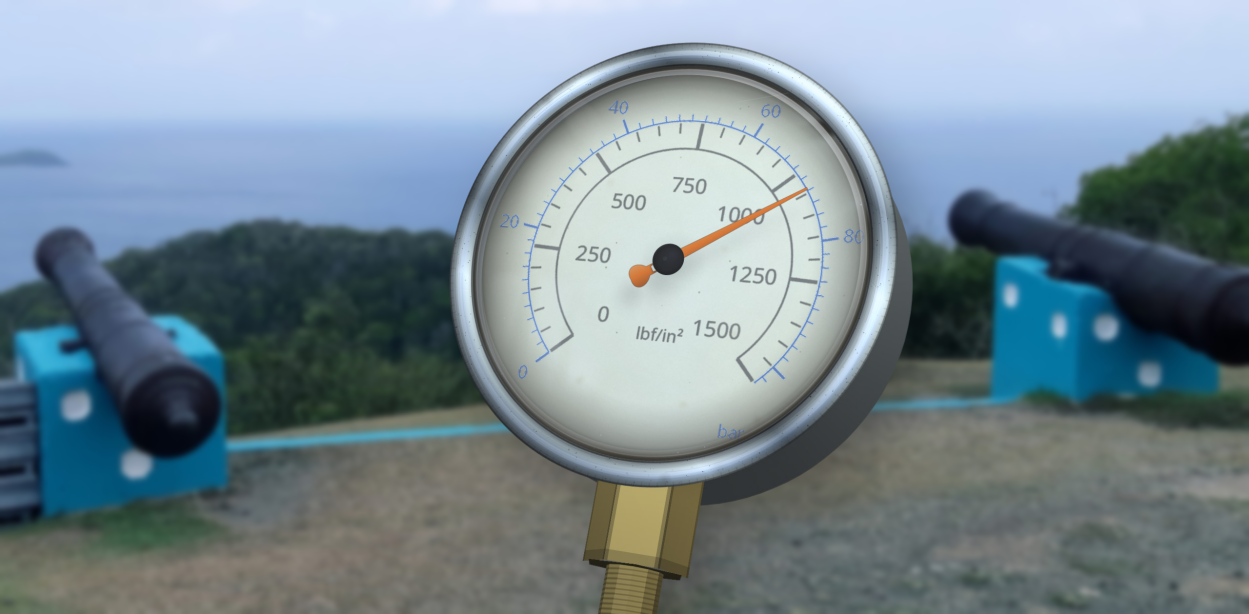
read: {"value": 1050, "unit": "psi"}
